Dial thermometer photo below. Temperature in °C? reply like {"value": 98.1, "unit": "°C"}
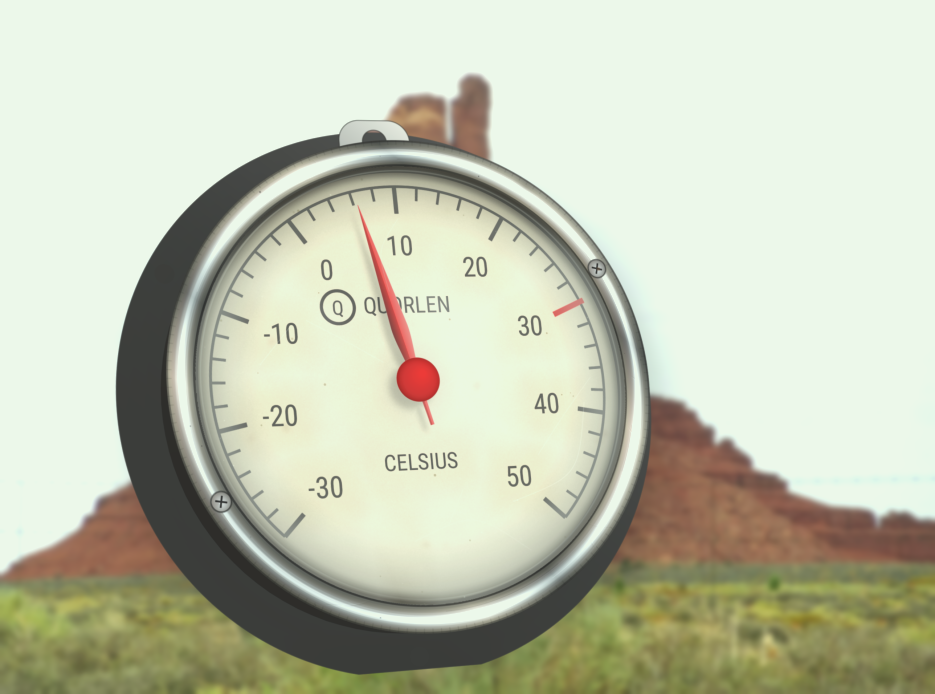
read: {"value": 6, "unit": "°C"}
